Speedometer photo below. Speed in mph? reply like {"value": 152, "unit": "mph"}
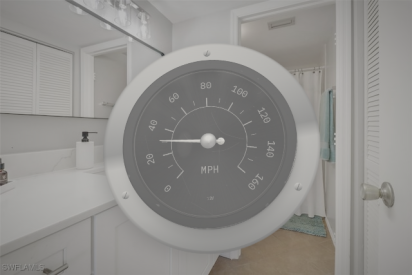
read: {"value": 30, "unit": "mph"}
